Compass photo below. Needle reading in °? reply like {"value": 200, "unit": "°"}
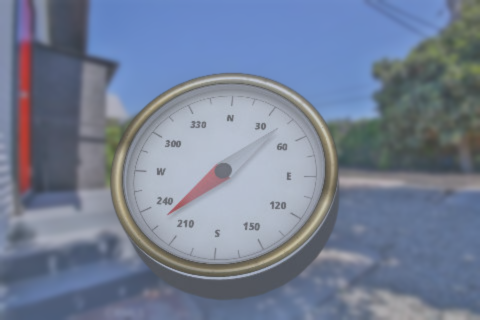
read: {"value": 225, "unit": "°"}
